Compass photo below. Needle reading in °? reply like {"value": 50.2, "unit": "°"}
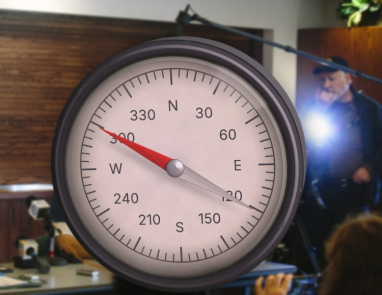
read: {"value": 300, "unit": "°"}
